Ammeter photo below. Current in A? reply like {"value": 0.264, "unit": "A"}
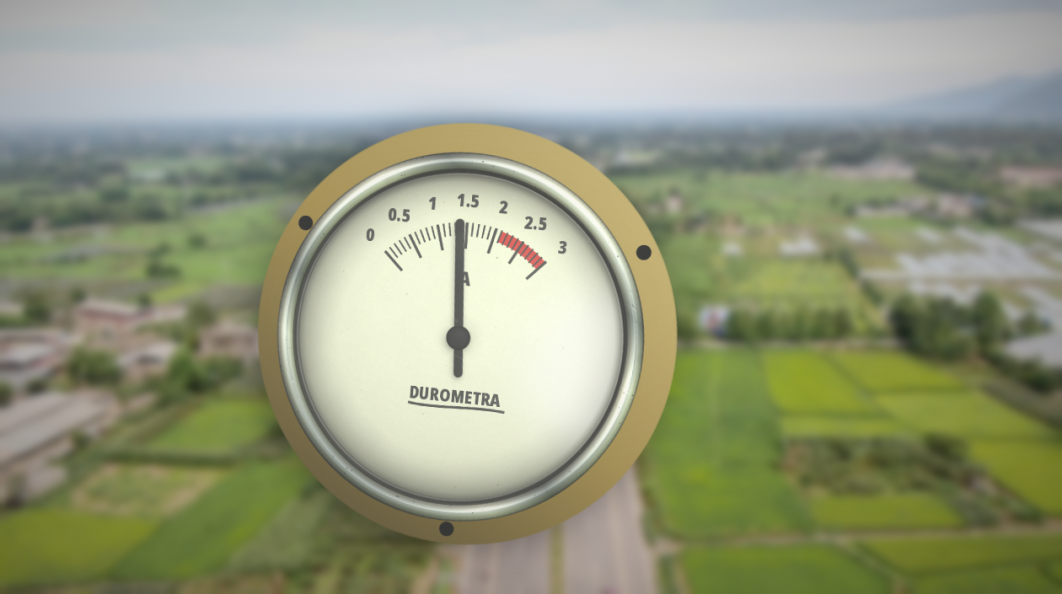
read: {"value": 1.4, "unit": "A"}
